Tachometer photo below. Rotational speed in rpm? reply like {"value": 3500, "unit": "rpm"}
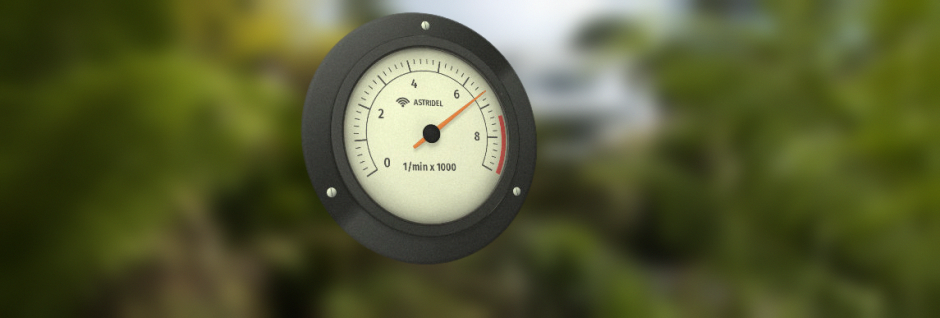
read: {"value": 6600, "unit": "rpm"}
